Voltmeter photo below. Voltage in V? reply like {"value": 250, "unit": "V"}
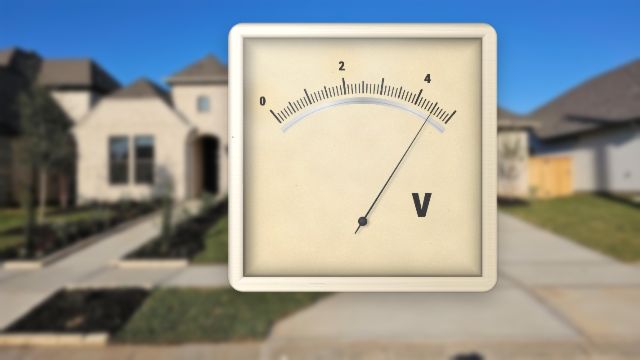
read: {"value": 4.5, "unit": "V"}
